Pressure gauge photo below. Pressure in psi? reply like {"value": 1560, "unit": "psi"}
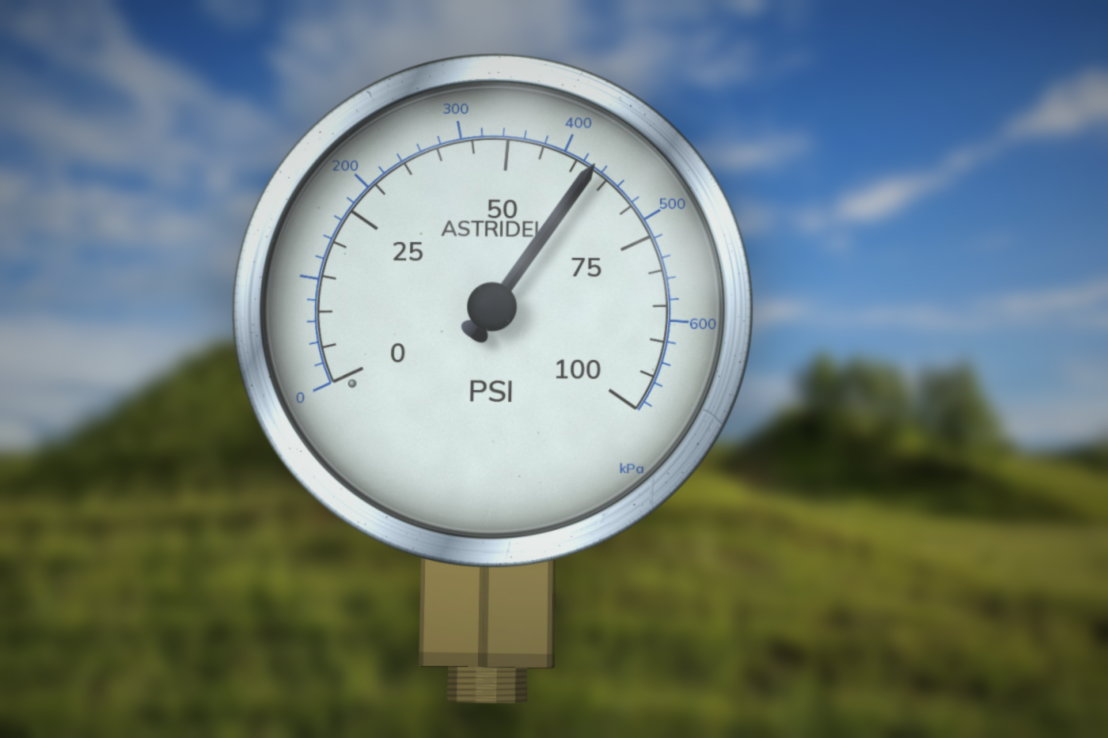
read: {"value": 62.5, "unit": "psi"}
